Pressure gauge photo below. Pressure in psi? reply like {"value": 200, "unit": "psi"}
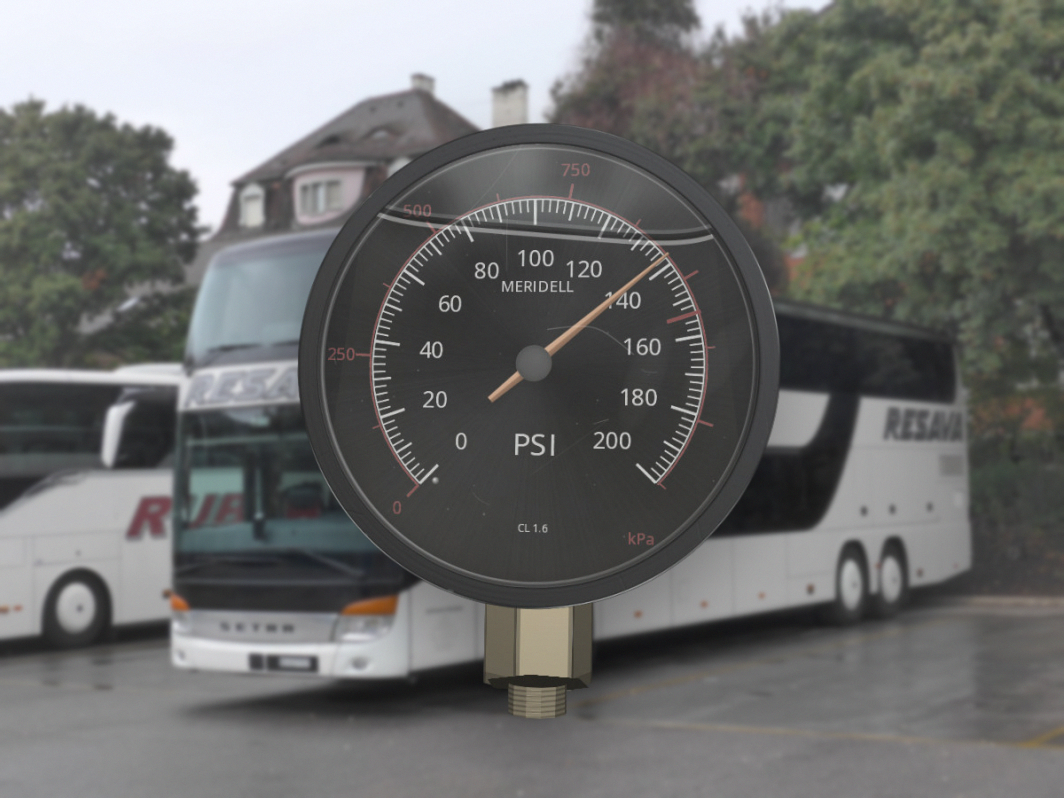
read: {"value": 138, "unit": "psi"}
